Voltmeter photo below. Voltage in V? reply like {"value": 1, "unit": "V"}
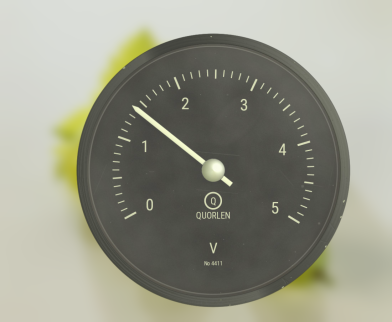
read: {"value": 1.4, "unit": "V"}
